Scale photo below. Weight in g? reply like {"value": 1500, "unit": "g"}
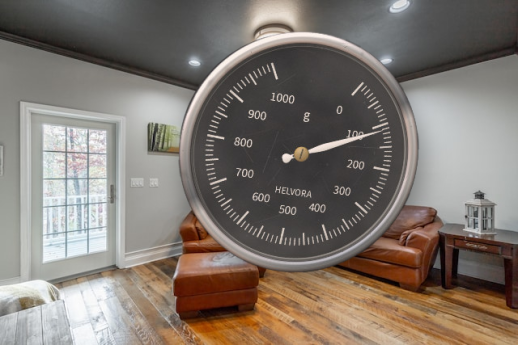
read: {"value": 110, "unit": "g"}
